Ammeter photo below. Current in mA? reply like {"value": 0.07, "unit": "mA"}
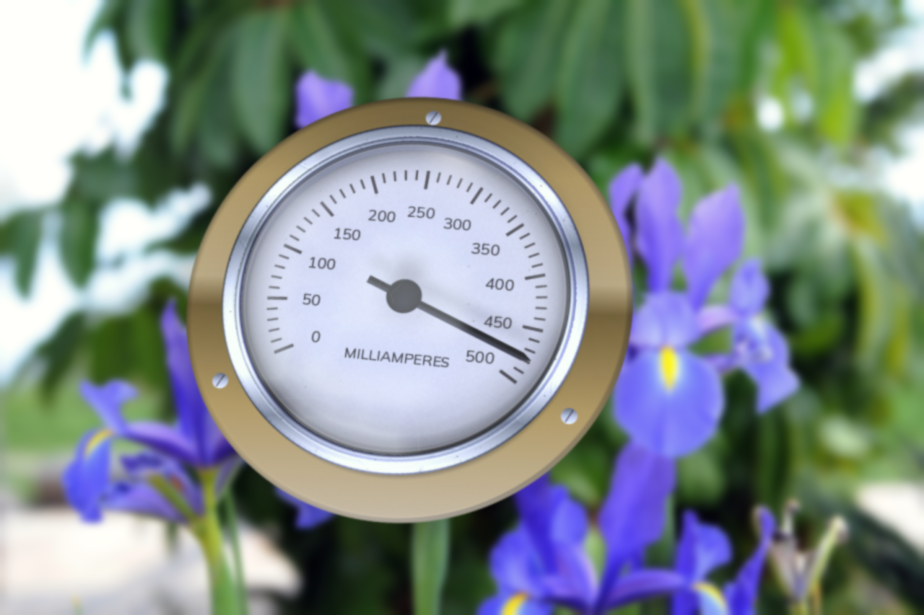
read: {"value": 480, "unit": "mA"}
